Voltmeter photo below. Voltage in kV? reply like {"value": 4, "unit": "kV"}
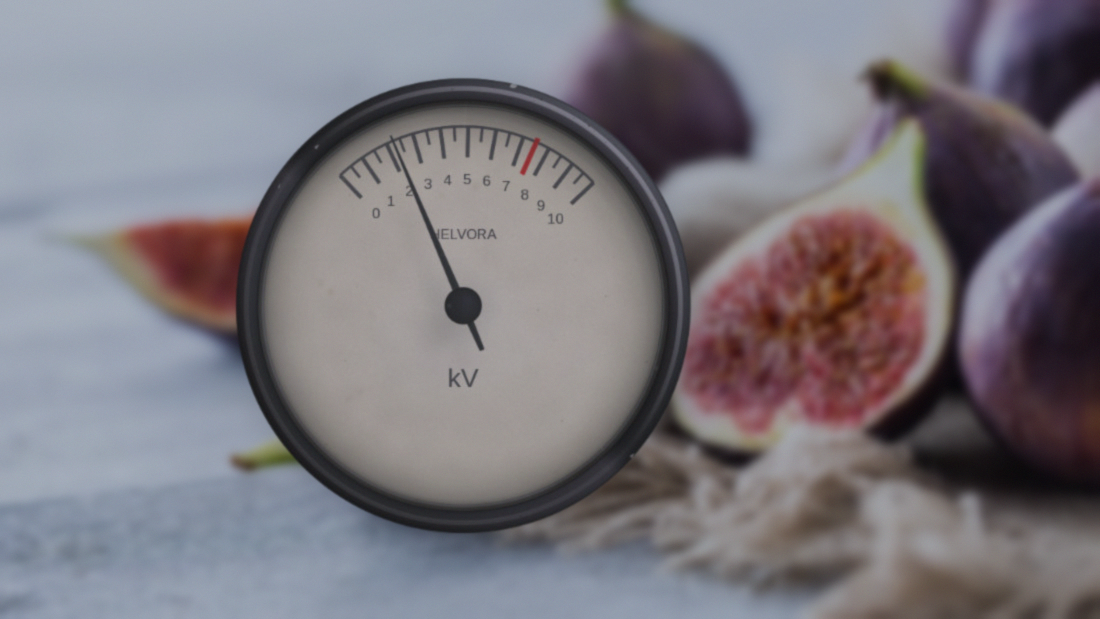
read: {"value": 2.25, "unit": "kV"}
